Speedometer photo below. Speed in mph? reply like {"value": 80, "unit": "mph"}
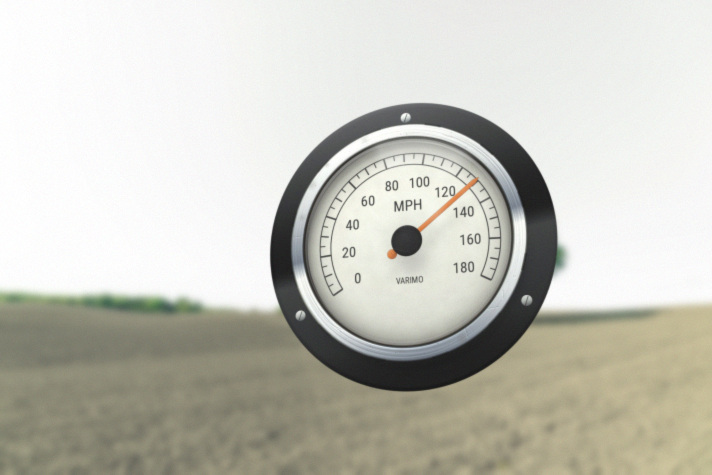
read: {"value": 130, "unit": "mph"}
